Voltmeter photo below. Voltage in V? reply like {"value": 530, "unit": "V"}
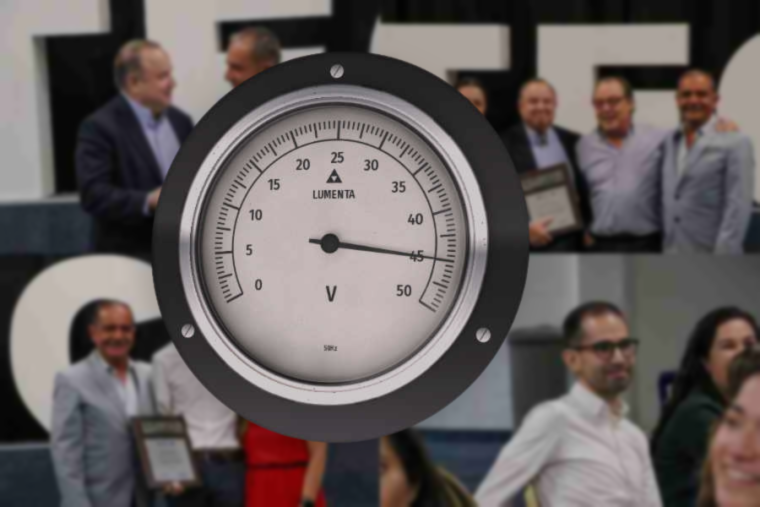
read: {"value": 45, "unit": "V"}
